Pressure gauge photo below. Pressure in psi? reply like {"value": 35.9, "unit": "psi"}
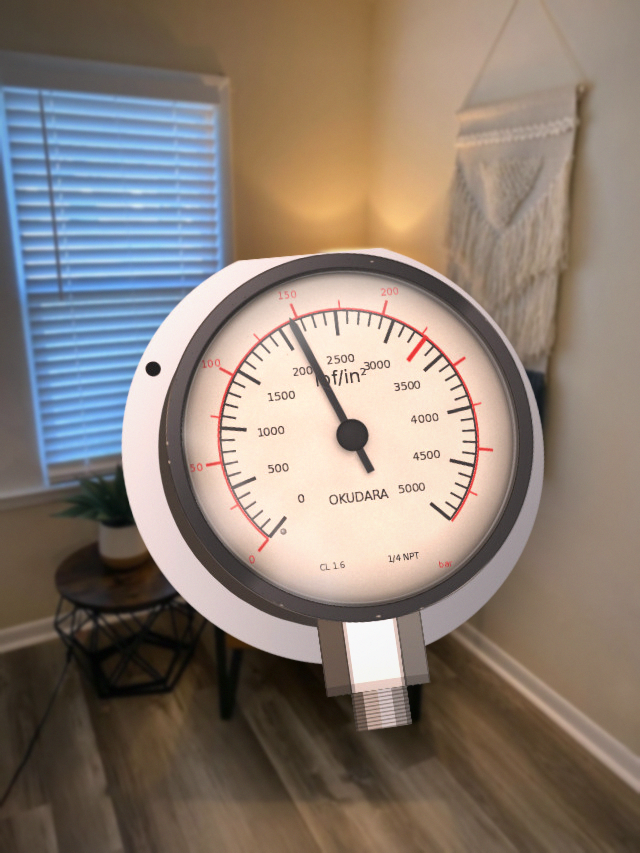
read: {"value": 2100, "unit": "psi"}
